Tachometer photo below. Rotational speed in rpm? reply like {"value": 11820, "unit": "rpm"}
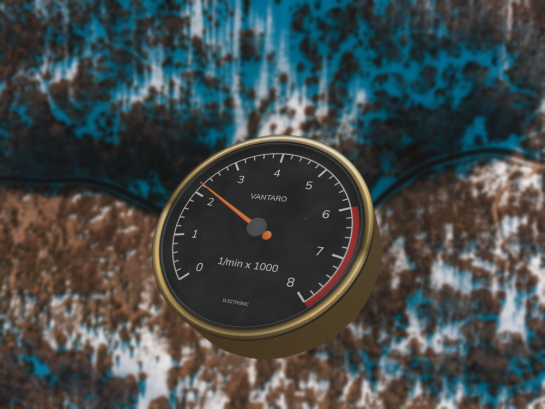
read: {"value": 2200, "unit": "rpm"}
